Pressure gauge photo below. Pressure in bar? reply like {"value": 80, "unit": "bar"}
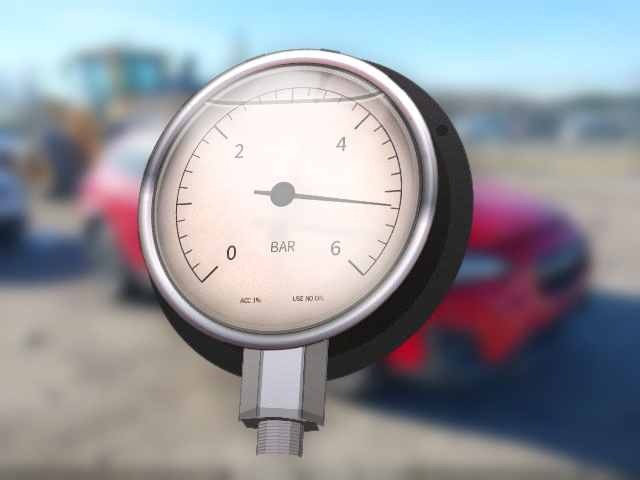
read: {"value": 5.2, "unit": "bar"}
